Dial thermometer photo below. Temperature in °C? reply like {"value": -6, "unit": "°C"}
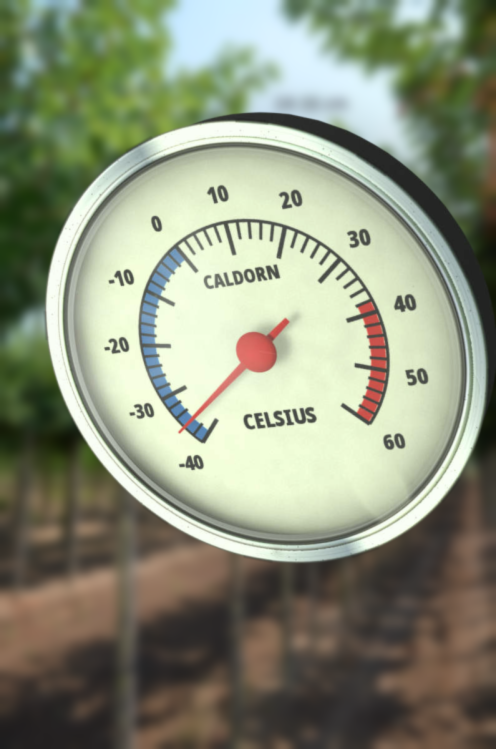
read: {"value": -36, "unit": "°C"}
